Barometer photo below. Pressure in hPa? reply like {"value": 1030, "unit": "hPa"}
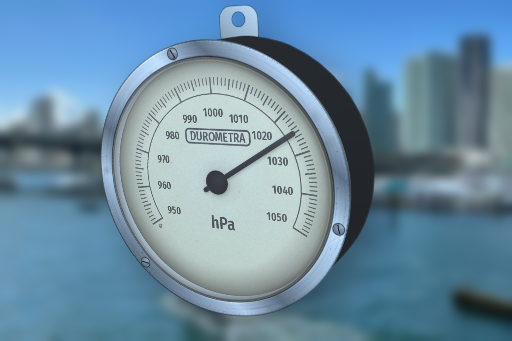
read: {"value": 1025, "unit": "hPa"}
